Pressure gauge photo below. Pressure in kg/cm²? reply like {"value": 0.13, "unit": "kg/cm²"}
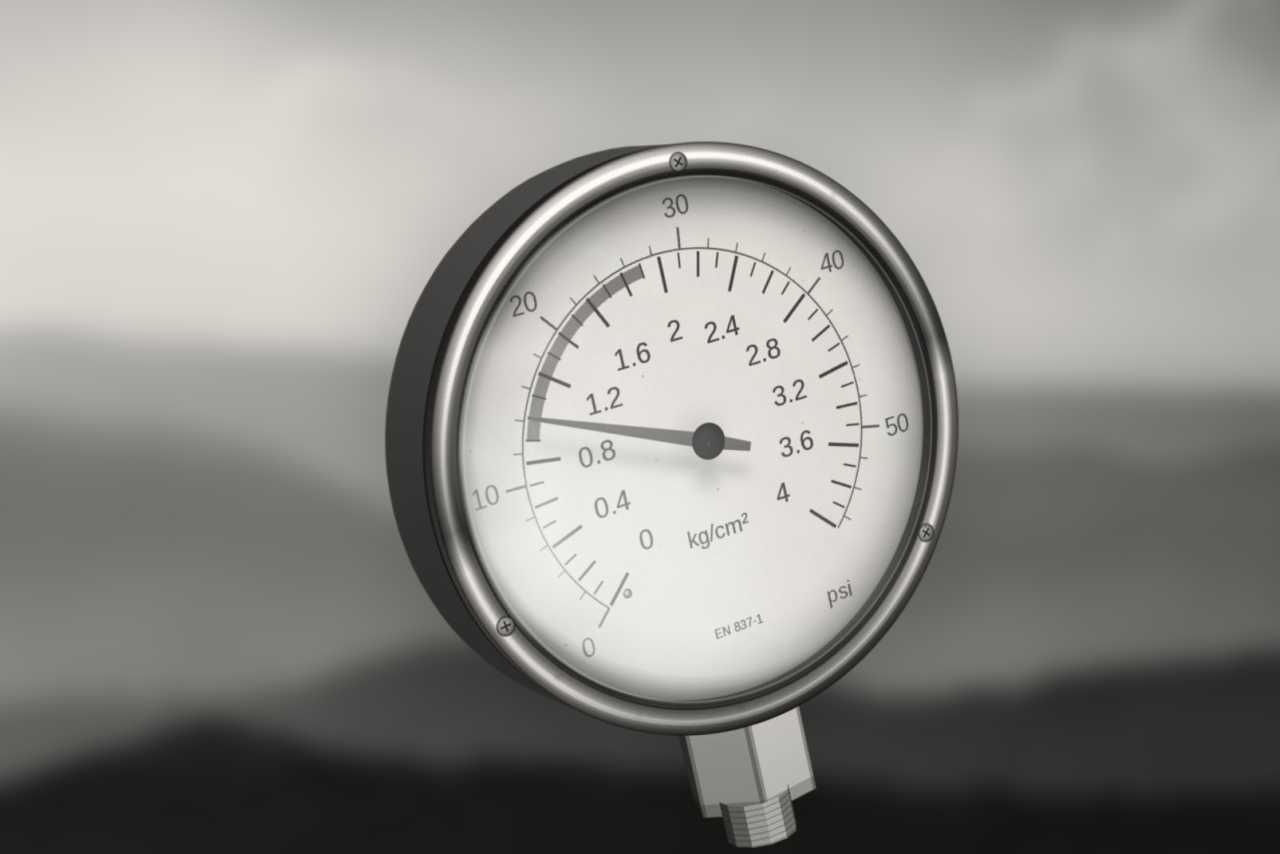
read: {"value": 1, "unit": "kg/cm²"}
